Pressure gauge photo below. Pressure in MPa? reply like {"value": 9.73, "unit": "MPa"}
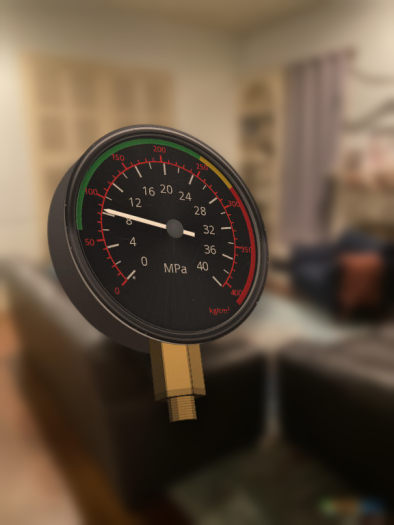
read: {"value": 8, "unit": "MPa"}
